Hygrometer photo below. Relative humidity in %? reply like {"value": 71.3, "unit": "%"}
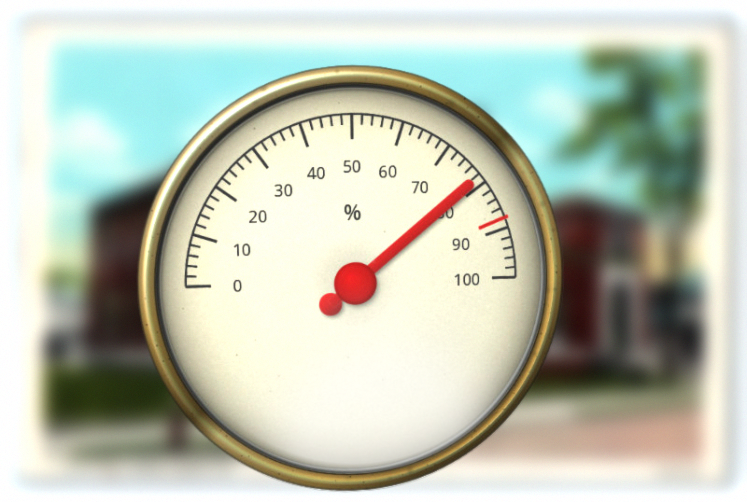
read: {"value": 78, "unit": "%"}
